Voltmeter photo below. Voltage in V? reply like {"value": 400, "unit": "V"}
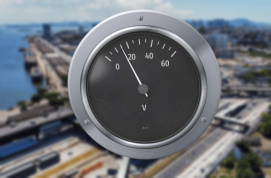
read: {"value": 15, "unit": "V"}
